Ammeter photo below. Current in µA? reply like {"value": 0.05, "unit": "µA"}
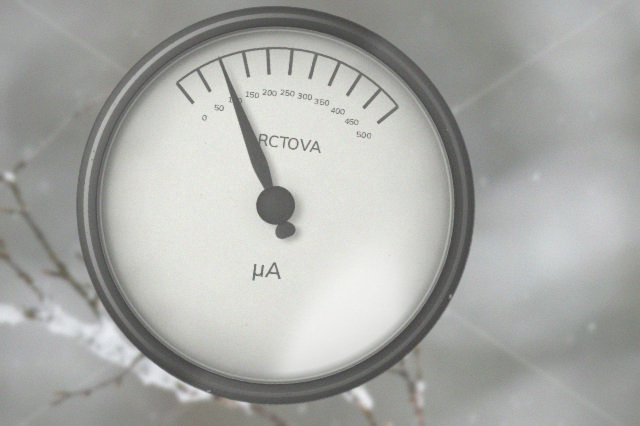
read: {"value": 100, "unit": "µA"}
